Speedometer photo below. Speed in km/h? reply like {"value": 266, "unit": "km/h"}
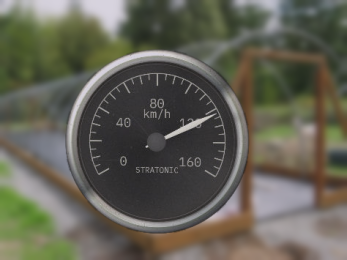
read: {"value": 122.5, "unit": "km/h"}
